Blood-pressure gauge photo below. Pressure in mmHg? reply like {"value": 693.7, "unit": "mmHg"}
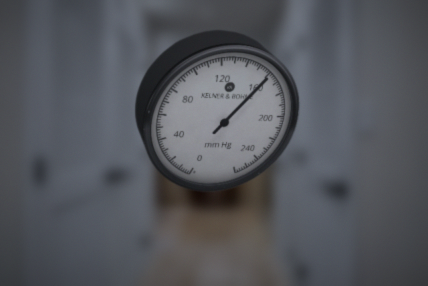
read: {"value": 160, "unit": "mmHg"}
